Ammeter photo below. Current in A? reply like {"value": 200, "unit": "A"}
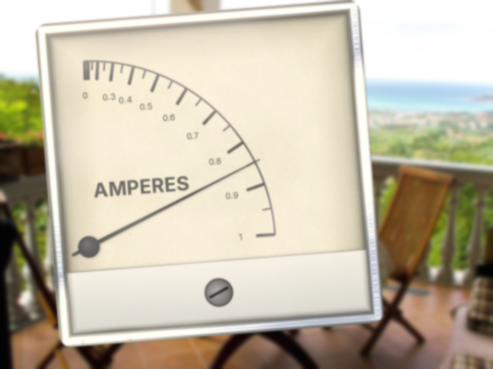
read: {"value": 0.85, "unit": "A"}
